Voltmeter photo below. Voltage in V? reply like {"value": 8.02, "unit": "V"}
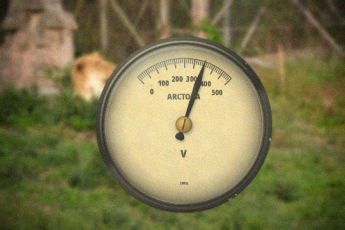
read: {"value": 350, "unit": "V"}
